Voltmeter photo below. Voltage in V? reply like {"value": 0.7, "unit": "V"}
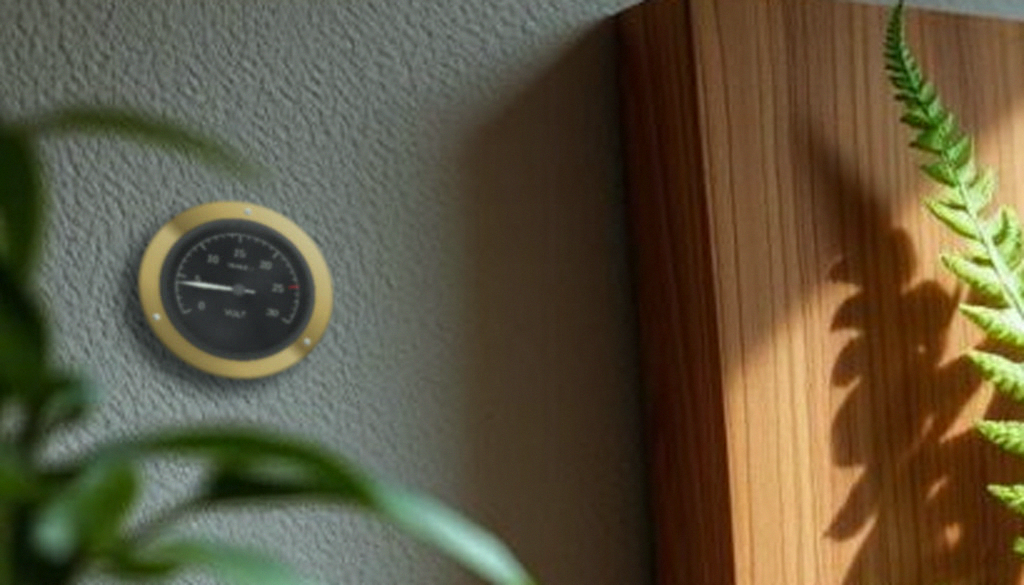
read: {"value": 4, "unit": "V"}
